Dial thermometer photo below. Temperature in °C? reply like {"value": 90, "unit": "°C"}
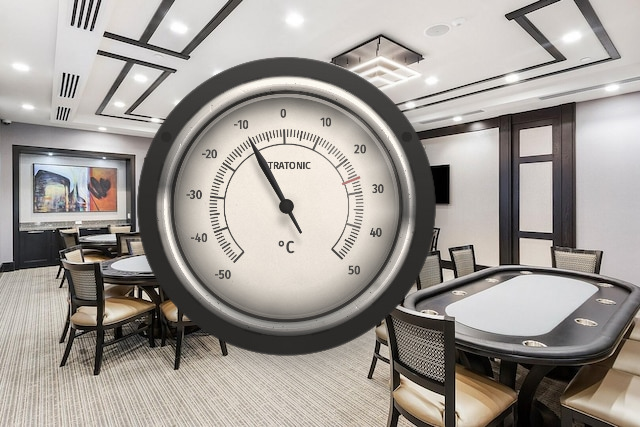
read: {"value": -10, "unit": "°C"}
